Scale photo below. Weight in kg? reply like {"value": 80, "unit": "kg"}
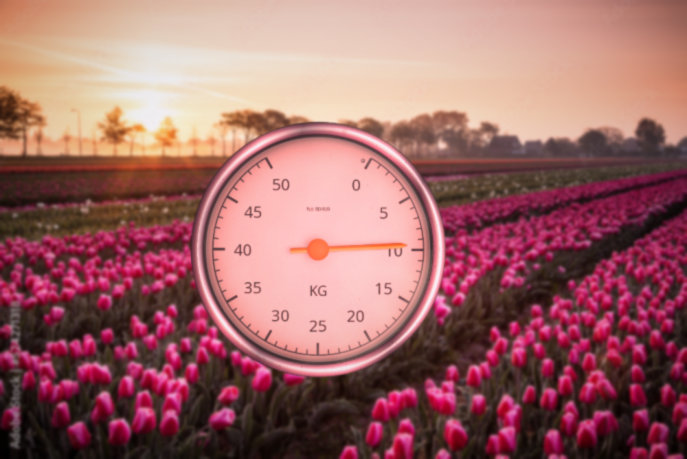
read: {"value": 9.5, "unit": "kg"}
